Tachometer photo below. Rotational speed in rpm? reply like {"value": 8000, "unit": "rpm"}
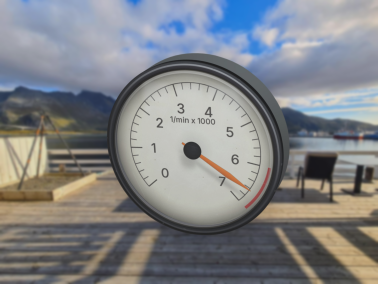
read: {"value": 6600, "unit": "rpm"}
